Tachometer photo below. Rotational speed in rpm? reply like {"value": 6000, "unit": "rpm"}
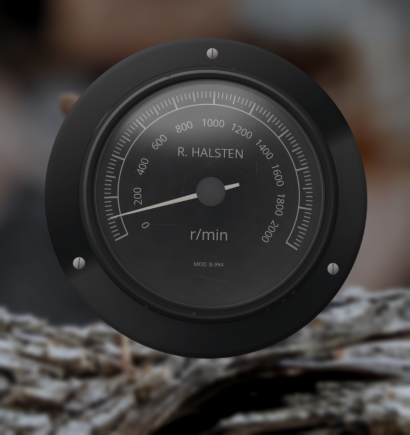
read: {"value": 100, "unit": "rpm"}
